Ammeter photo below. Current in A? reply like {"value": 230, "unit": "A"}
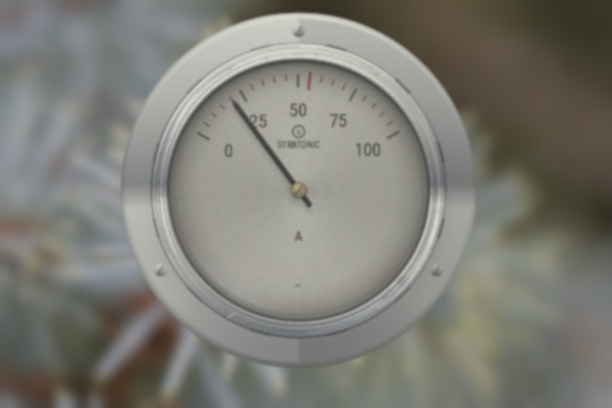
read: {"value": 20, "unit": "A"}
